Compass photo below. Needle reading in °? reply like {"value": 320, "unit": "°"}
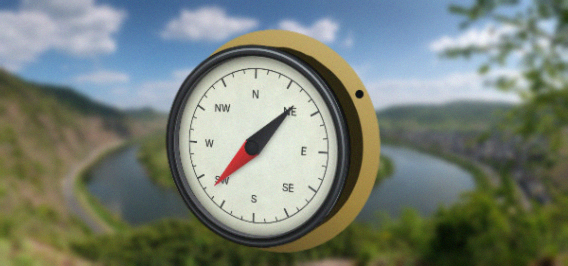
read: {"value": 225, "unit": "°"}
